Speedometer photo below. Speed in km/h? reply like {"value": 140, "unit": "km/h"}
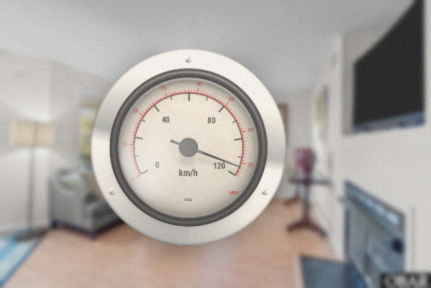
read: {"value": 115, "unit": "km/h"}
